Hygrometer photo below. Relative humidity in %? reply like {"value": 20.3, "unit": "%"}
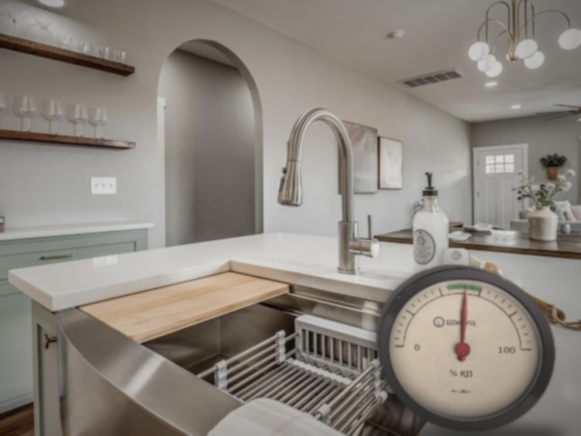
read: {"value": 52, "unit": "%"}
